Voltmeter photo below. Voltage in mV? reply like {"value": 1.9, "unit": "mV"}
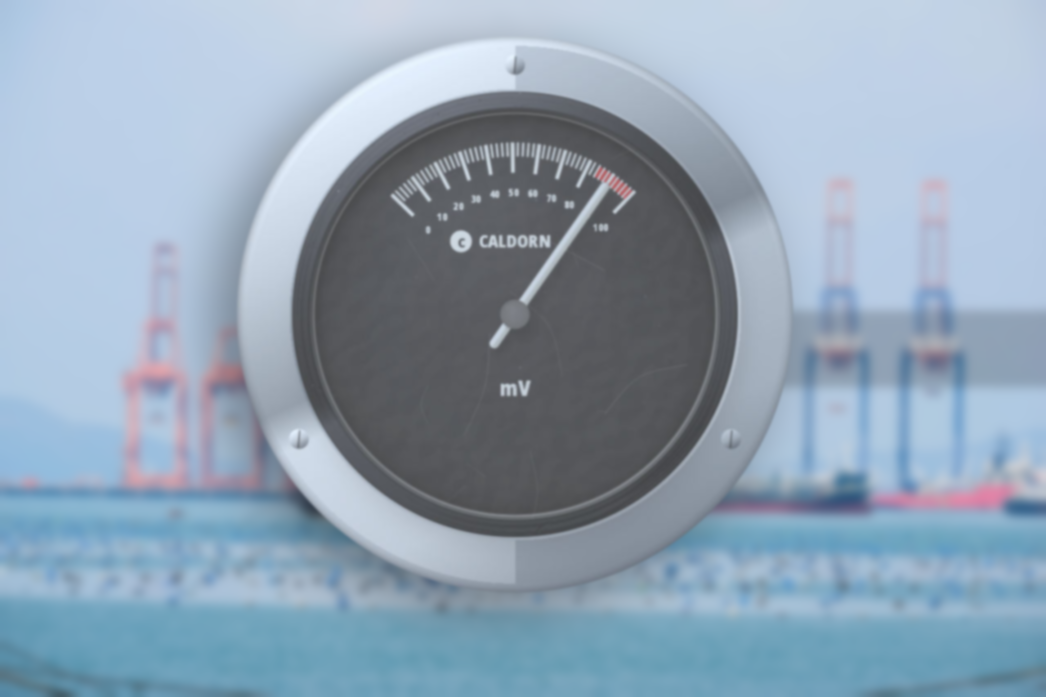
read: {"value": 90, "unit": "mV"}
